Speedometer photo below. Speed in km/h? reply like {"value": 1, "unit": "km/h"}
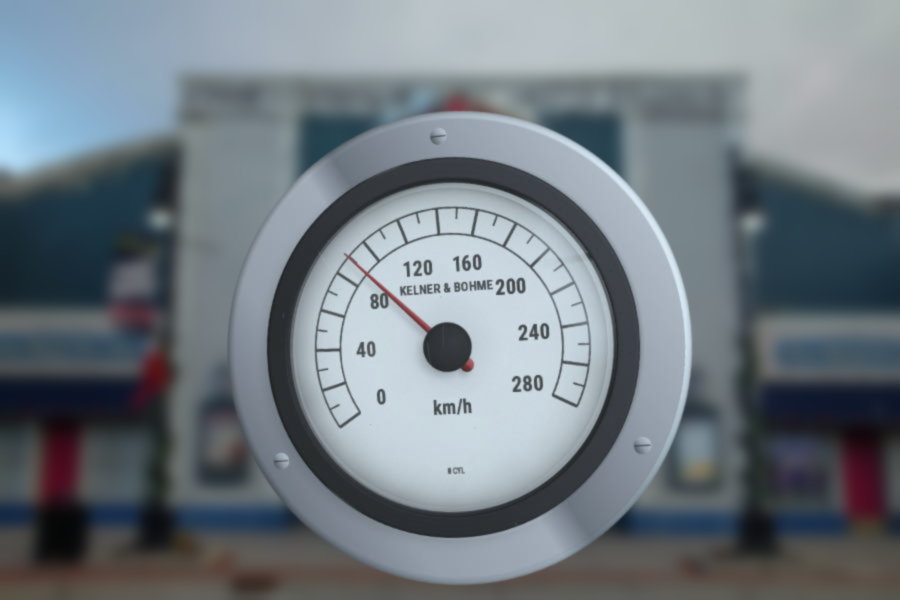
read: {"value": 90, "unit": "km/h"}
